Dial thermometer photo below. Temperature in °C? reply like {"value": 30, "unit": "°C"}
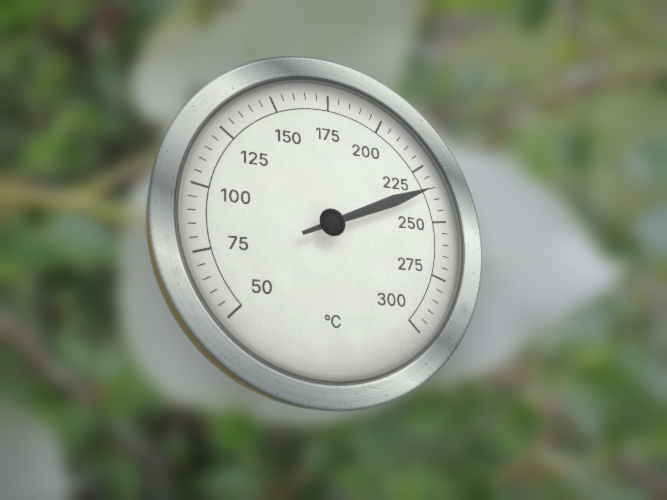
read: {"value": 235, "unit": "°C"}
